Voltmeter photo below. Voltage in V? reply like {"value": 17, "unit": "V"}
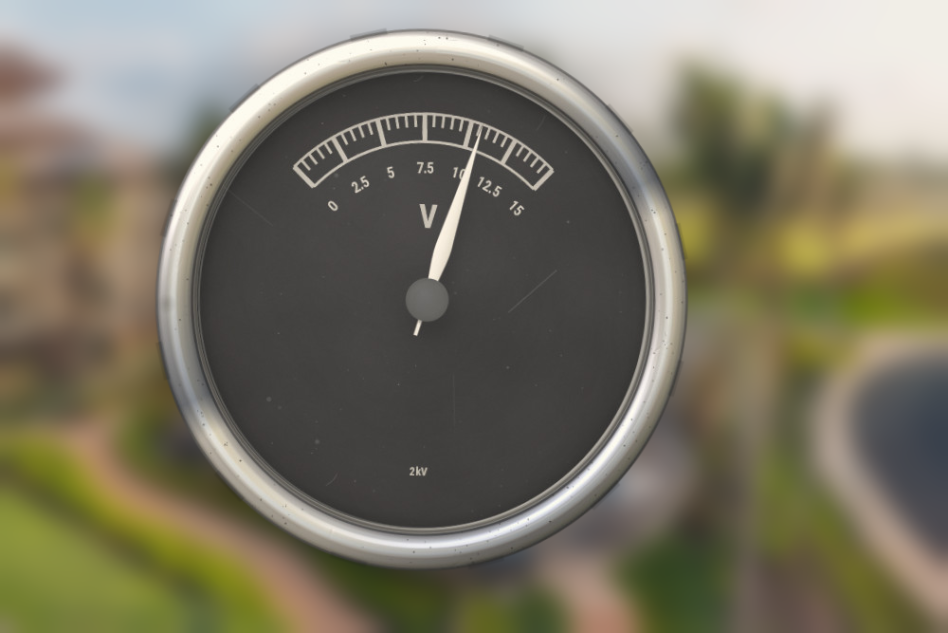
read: {"value": 10.5, "unit": "V"}
